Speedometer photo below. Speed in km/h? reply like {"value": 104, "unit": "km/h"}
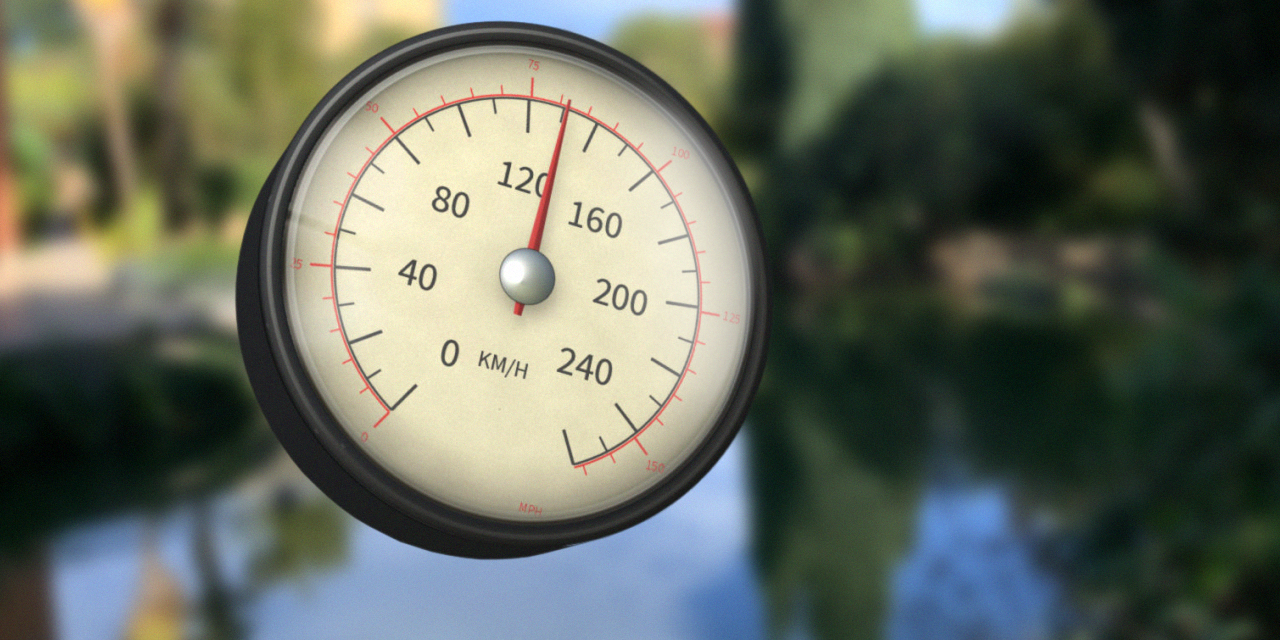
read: {"value": 130, "unit": "km/h"}
